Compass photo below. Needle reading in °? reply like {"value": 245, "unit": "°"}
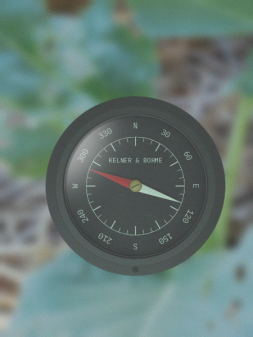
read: {"value": 290, "unit": "°"}
